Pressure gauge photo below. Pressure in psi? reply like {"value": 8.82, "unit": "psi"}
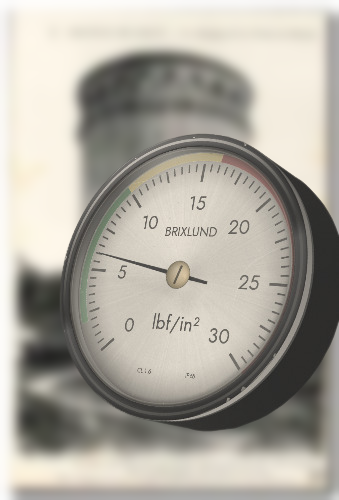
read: {"value": 6, "unit": "psi"}
